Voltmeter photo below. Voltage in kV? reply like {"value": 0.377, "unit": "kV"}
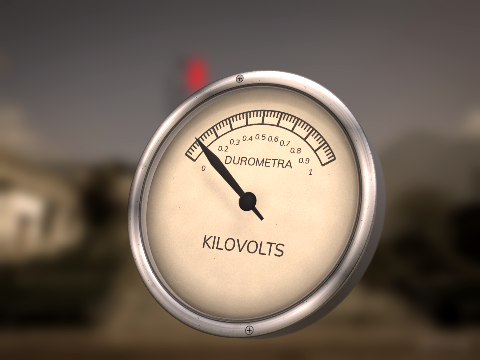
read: {"value": 0.1, "unit": "kV"}
